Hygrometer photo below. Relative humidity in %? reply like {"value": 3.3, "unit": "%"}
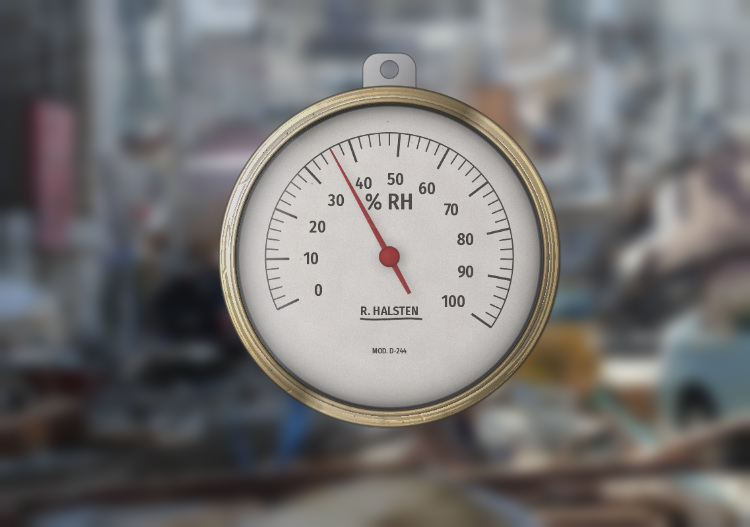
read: {"value": 36, "unit": "%"}
